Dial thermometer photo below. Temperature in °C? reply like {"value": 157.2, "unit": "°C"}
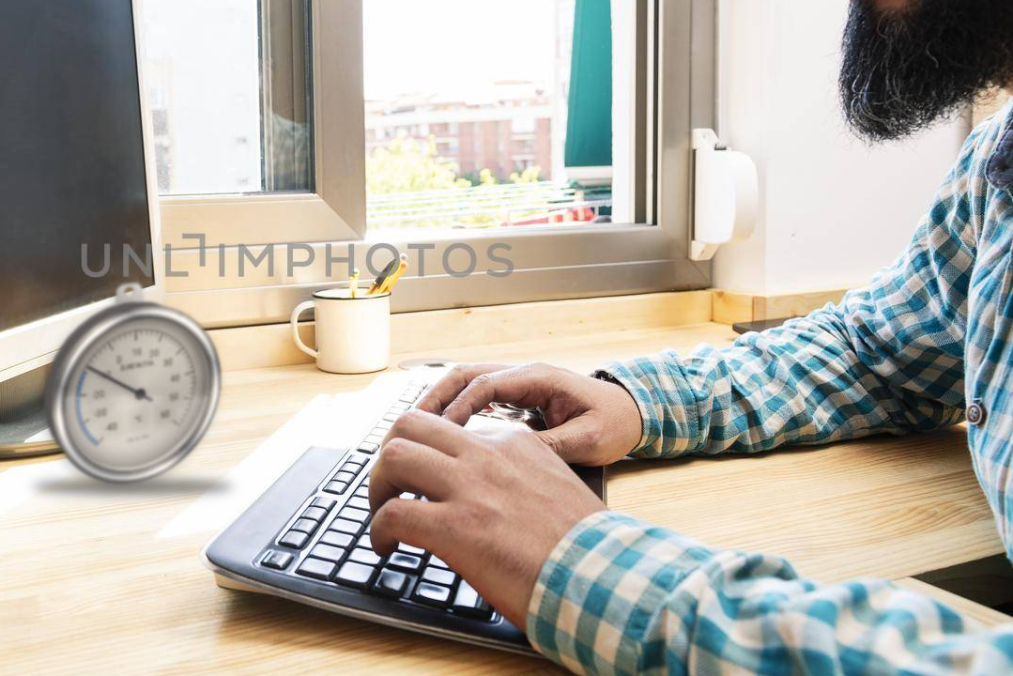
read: {"value": -10, "unit": "°C"}
